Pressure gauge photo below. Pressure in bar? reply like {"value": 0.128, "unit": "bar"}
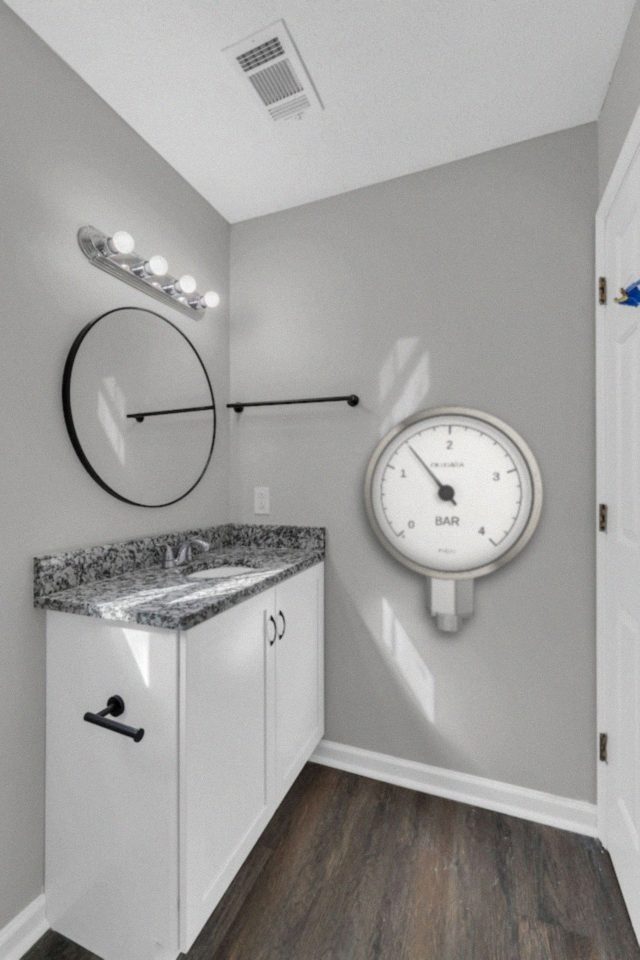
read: {"value": 1.4, "unit": "bar"}
